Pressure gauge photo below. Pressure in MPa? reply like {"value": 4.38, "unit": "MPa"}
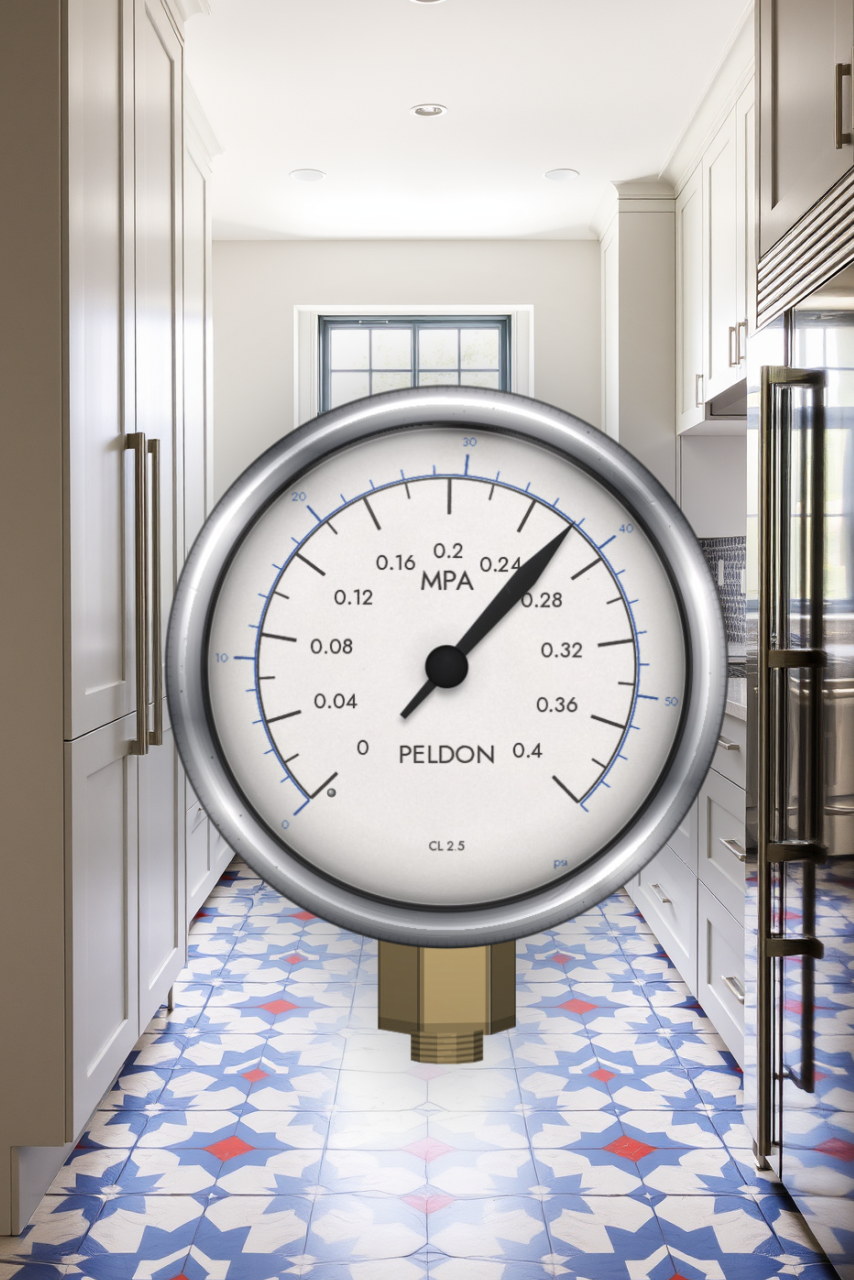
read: {"value": 0.26, "unit": "MPa"}
